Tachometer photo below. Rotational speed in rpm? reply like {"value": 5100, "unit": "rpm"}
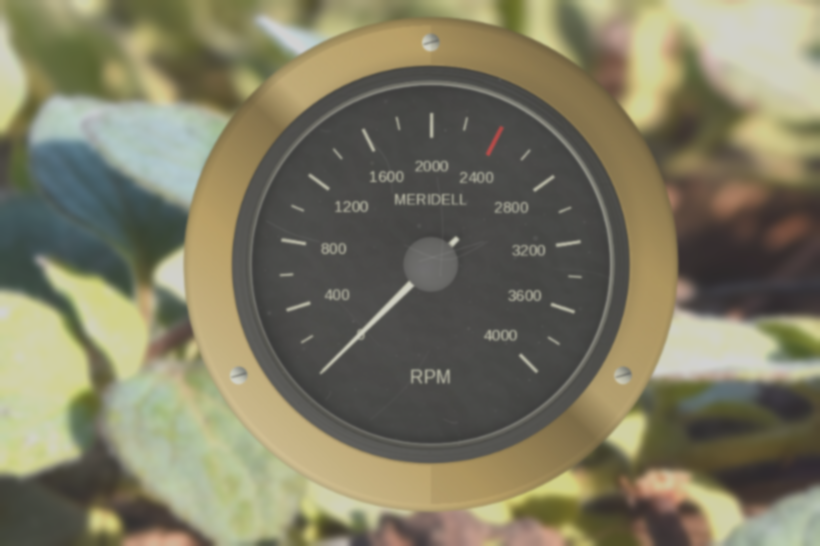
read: {"value": 0, "unit": "rpm"}
